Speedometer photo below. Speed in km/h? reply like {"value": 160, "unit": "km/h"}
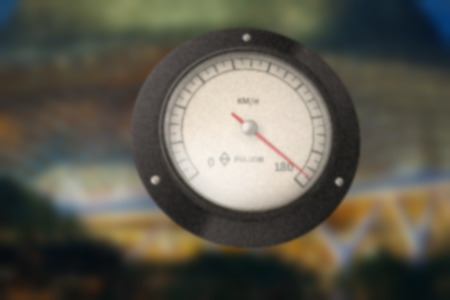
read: {"value": 175, "unit": "km/h"}
